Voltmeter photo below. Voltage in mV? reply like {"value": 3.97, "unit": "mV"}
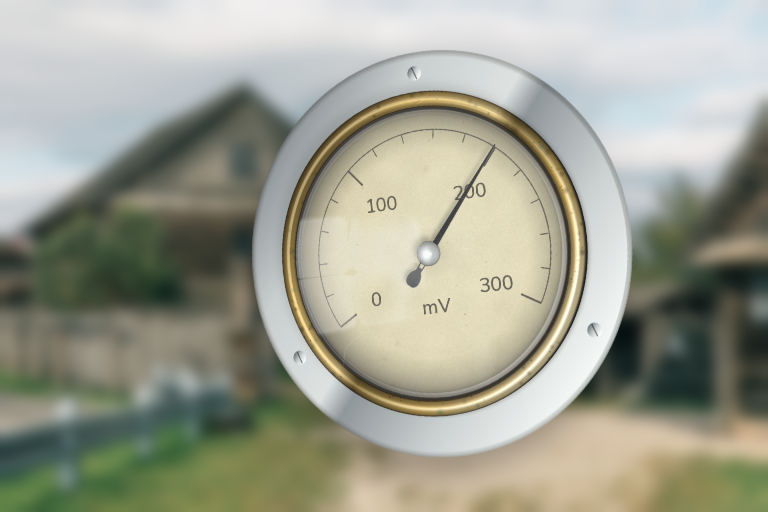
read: {"value": 200, "unit": "mV"}
